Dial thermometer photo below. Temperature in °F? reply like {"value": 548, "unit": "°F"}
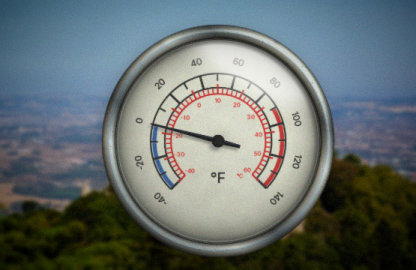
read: {"value": 0, "unit": "°F"}
